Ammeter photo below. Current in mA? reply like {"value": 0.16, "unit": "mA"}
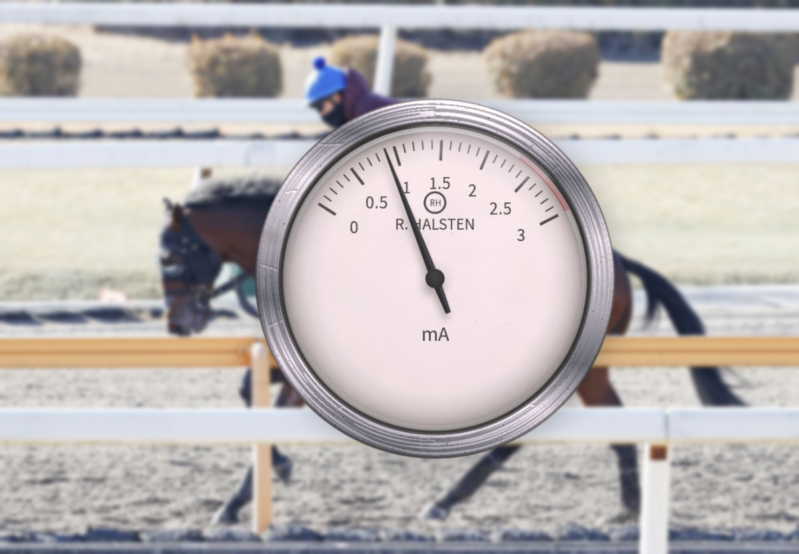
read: {"value": 0.9, "unit": "mA"}
